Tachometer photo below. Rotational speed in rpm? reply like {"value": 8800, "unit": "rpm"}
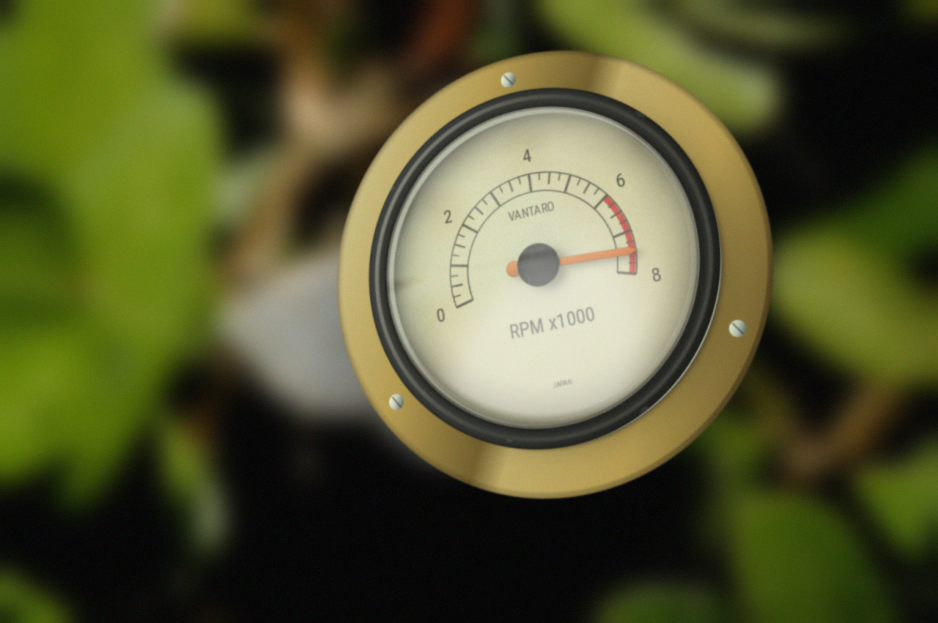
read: {"value": 7500, "unit": "rpm"}
